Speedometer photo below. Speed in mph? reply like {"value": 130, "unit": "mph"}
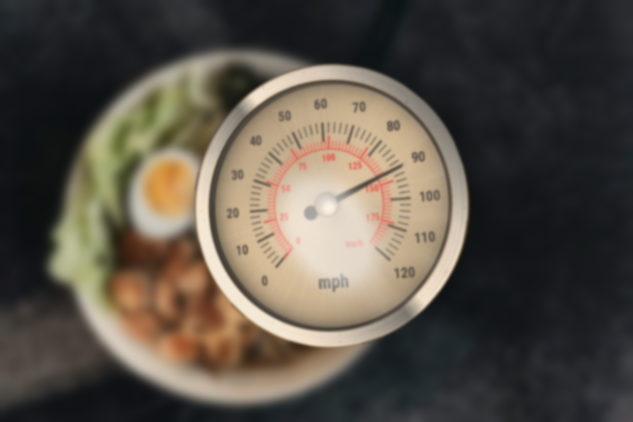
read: {"value": 90, "unit": "mph"}
